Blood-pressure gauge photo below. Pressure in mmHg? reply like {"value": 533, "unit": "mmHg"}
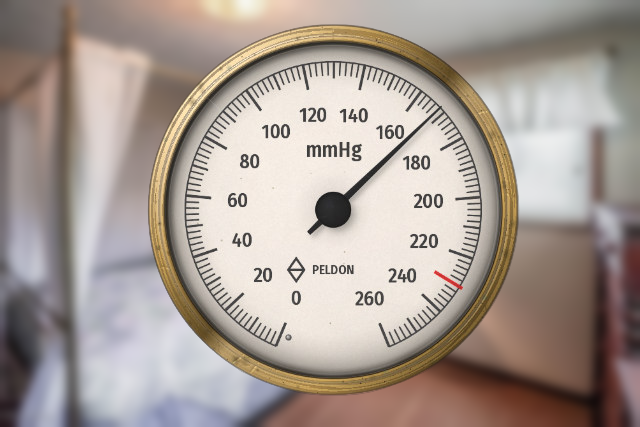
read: {"value": 168, "unit": "mmHg"}
